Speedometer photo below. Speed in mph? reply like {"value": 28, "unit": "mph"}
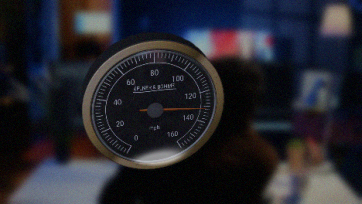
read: {"value": 130, "unit": "mph"}
